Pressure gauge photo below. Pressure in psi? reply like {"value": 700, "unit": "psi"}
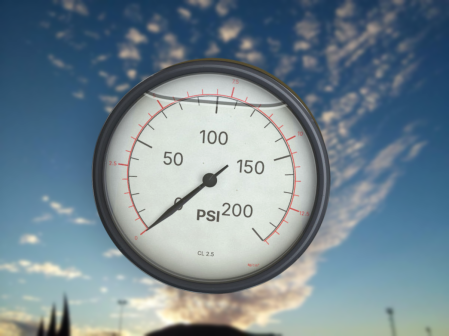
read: {"value": 0, "unit": "psi"}
